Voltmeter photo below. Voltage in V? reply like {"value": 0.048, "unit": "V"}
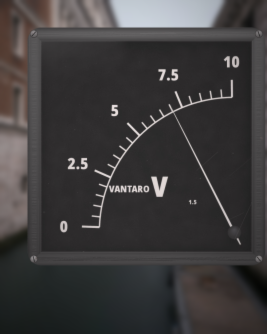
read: {"value": 7, "unit": "V"}
